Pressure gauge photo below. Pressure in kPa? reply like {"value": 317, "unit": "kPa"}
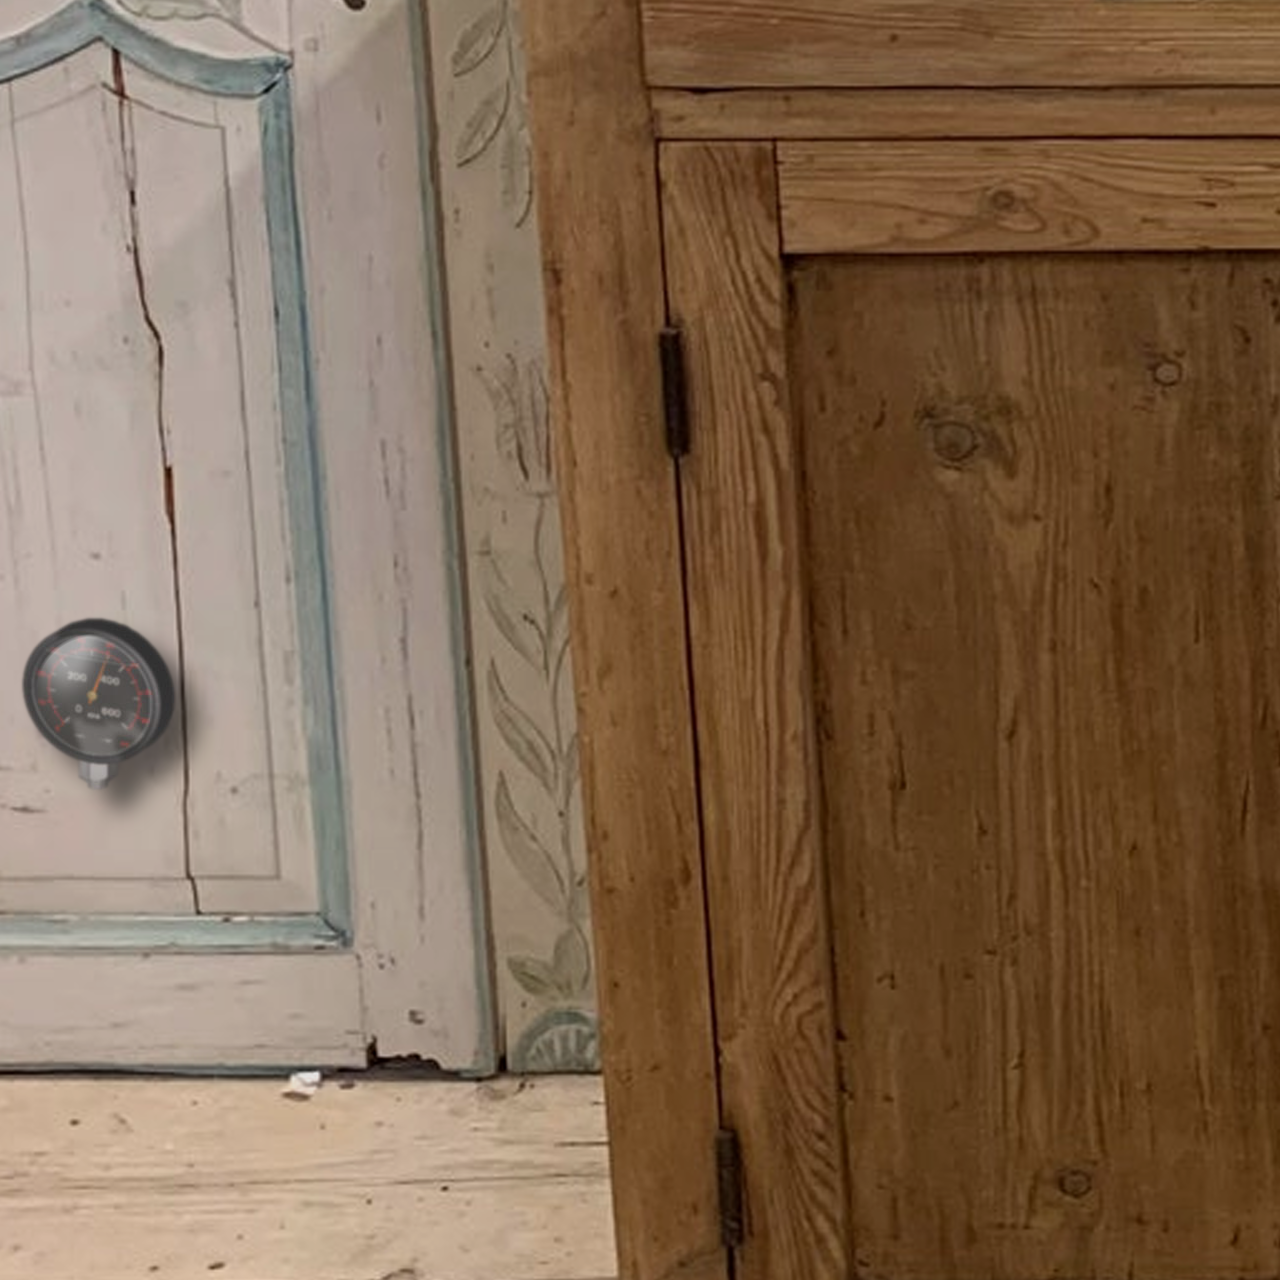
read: {"value": 350, "unit": "kPa"}
